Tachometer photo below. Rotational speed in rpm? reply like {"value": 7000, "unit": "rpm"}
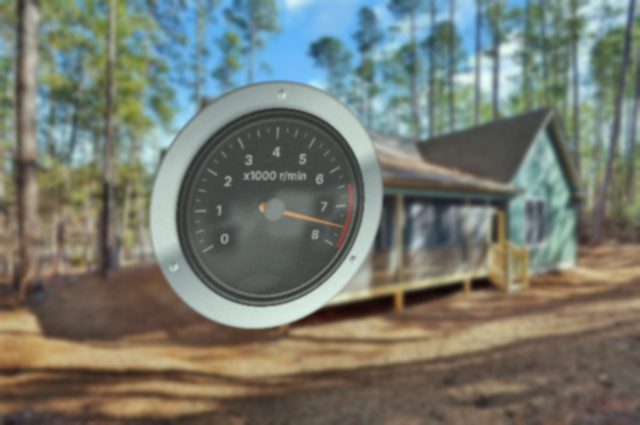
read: {"value": 7500, "unit": "rpm"}
